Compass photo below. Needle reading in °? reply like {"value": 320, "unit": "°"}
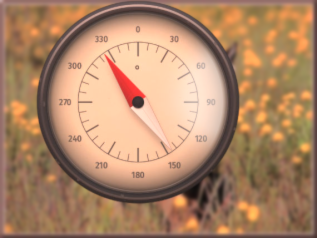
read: {"value": 325, "unit": "°"}
